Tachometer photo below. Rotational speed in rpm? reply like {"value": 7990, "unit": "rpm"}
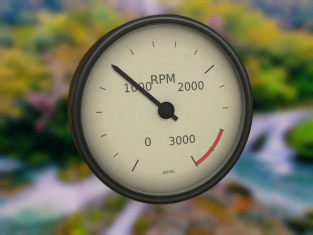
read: {"value": 1000, "unit": "rpm"}
